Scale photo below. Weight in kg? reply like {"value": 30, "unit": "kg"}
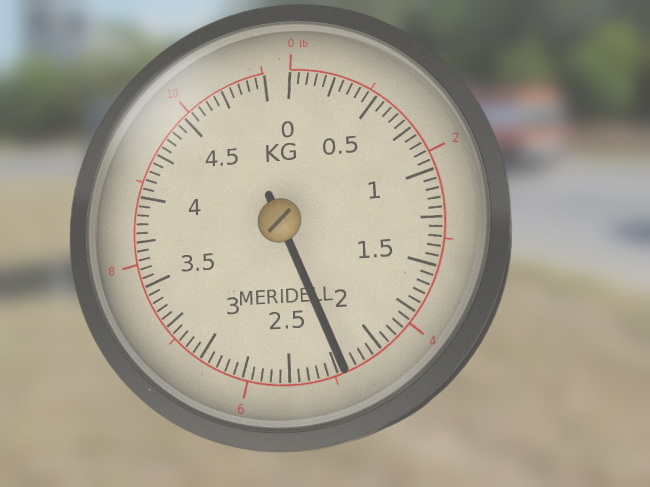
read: {"value": 2.2, "unit": "kg"}
